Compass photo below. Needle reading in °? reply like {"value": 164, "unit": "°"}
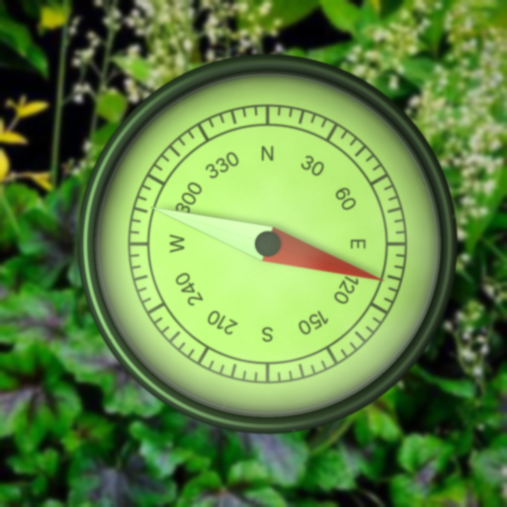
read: {"value": 107.5, "unit": "°"}
